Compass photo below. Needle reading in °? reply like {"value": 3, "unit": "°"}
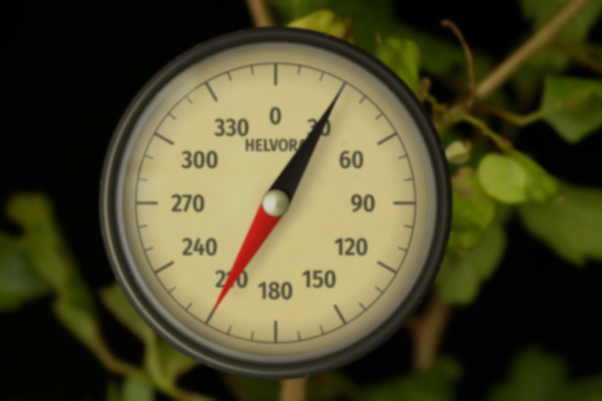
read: {"value": 210, "unit": "°"}
